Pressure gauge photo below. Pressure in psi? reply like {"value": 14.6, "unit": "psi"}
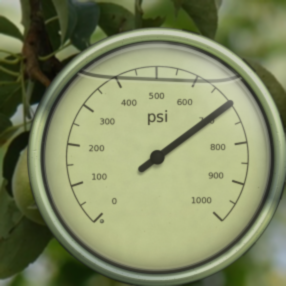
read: {"value": 700, "unit": "psi"}
